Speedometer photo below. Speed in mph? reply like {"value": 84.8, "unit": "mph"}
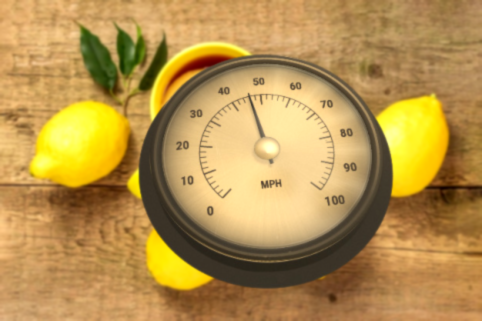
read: {"value": 46, "unit": "mph"}
